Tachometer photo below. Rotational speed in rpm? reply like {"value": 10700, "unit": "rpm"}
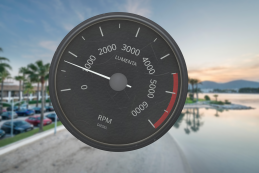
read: {"value": 750, "unit": "rpm"}
